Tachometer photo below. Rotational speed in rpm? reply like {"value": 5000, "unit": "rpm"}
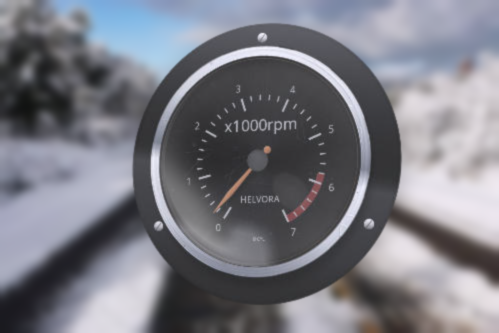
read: {"value": 200, "unit": "rpm"}
